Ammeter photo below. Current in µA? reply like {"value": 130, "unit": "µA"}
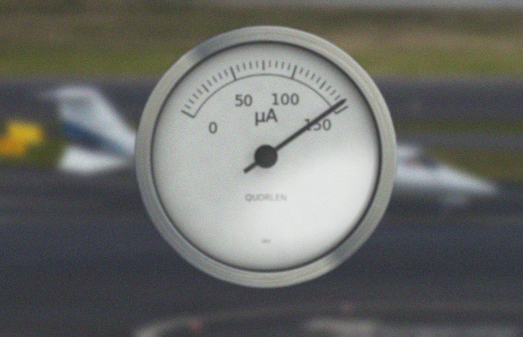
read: {"value": 145, "unit": "µA"}
